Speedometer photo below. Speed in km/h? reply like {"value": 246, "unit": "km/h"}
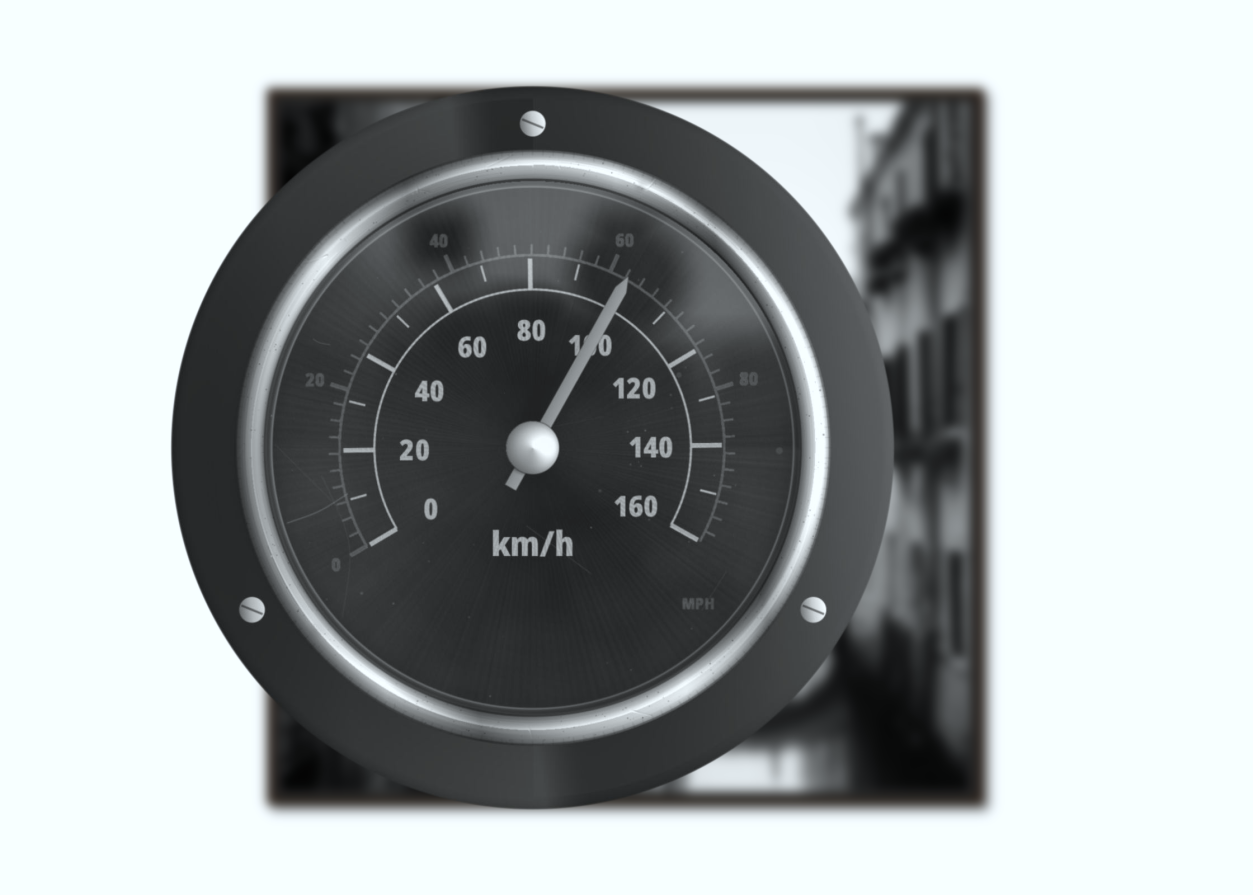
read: {"value": 100, "unit": "km/h"}
